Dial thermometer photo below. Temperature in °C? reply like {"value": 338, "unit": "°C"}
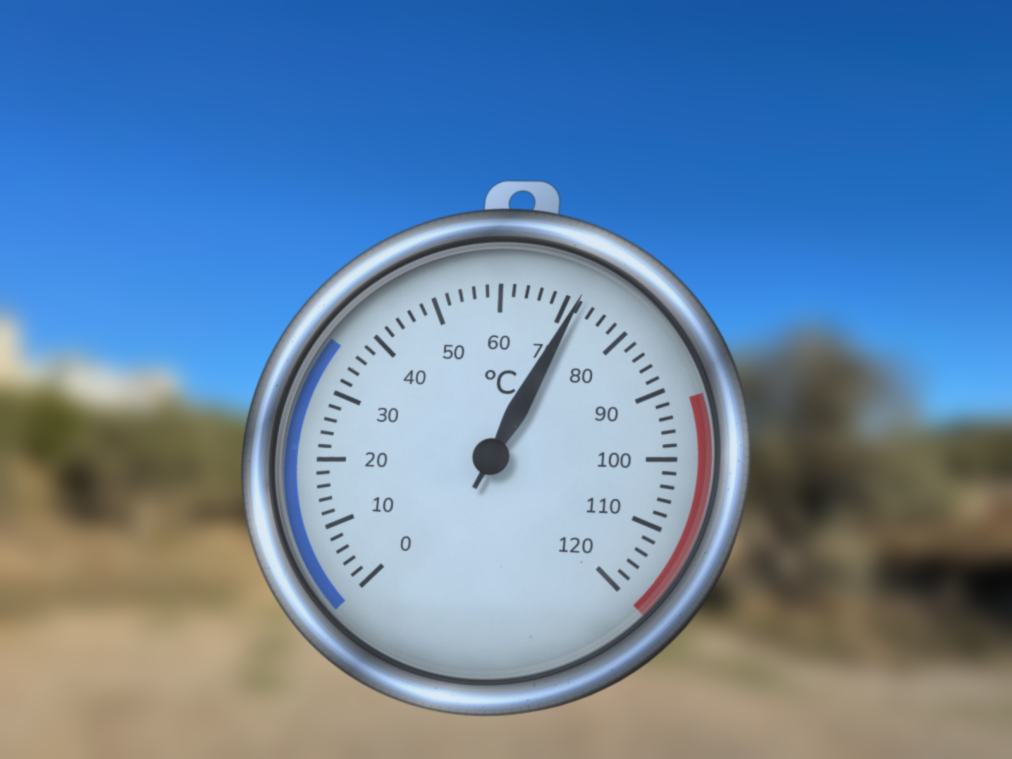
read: {"value": 72, "unit": "°C"}
